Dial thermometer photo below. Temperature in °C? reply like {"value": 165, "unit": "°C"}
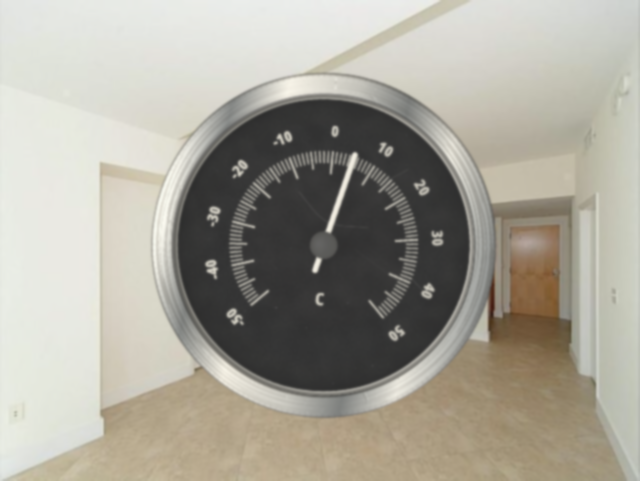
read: {"value": 5, "unit": "°C"}
